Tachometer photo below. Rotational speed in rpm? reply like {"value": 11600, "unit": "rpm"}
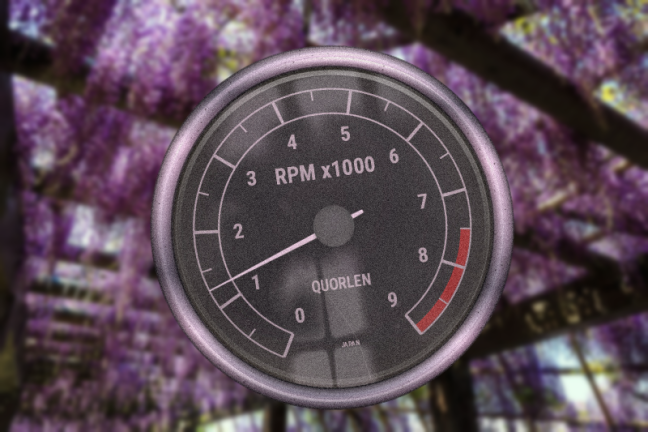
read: {"value": 1250, "unit": "rpm"}
